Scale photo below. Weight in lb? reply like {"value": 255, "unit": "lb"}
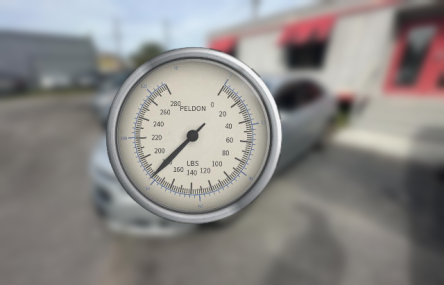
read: {"value": 180, "unit": "lb"}
